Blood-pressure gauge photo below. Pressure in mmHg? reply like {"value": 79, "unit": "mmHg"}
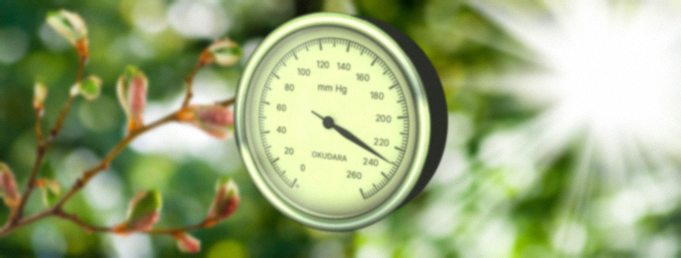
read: {"value": 230, "unit": "mmHg"}
